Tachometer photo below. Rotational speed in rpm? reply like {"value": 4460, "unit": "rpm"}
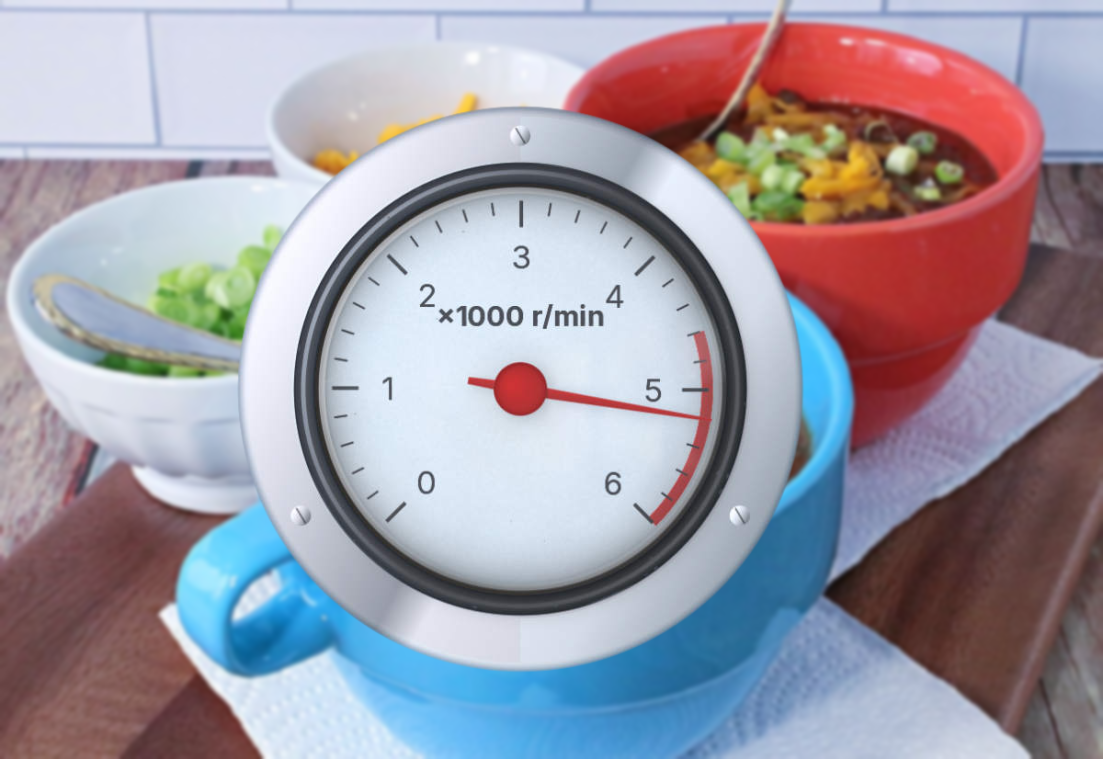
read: {"value": 5200, "unit": "rpm"}
